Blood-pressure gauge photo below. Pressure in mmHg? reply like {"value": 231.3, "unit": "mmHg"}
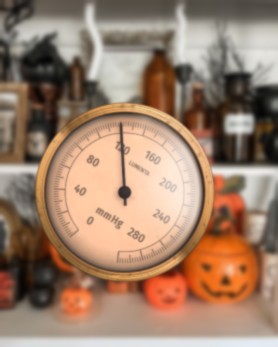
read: {"value": 120, "unit": "mmHg"}
